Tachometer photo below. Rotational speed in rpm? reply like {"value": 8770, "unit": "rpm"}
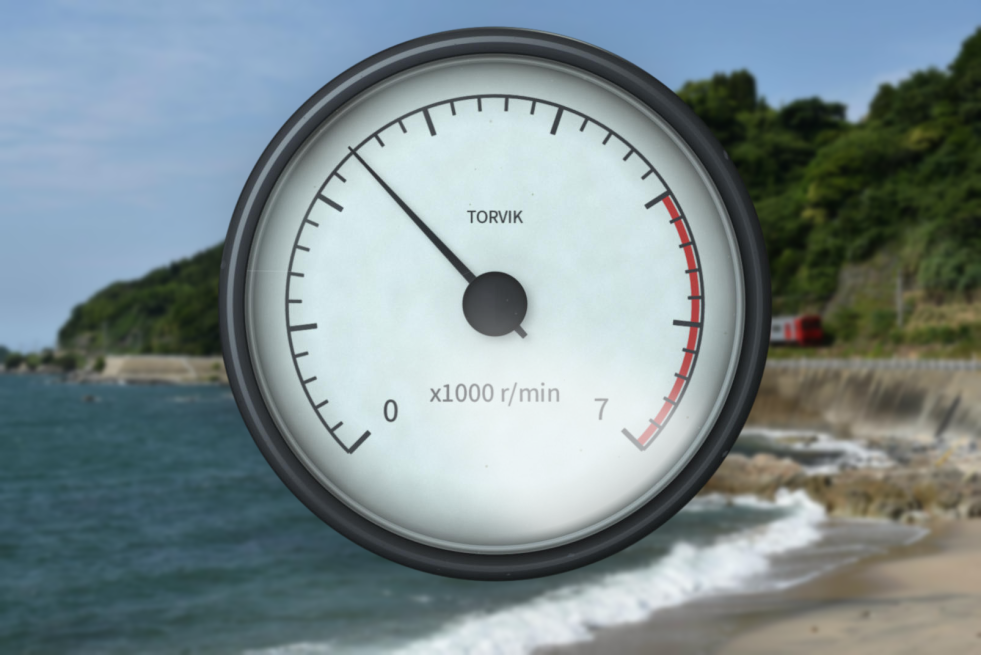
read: {"value": 2400, "unit": "rpm"}
